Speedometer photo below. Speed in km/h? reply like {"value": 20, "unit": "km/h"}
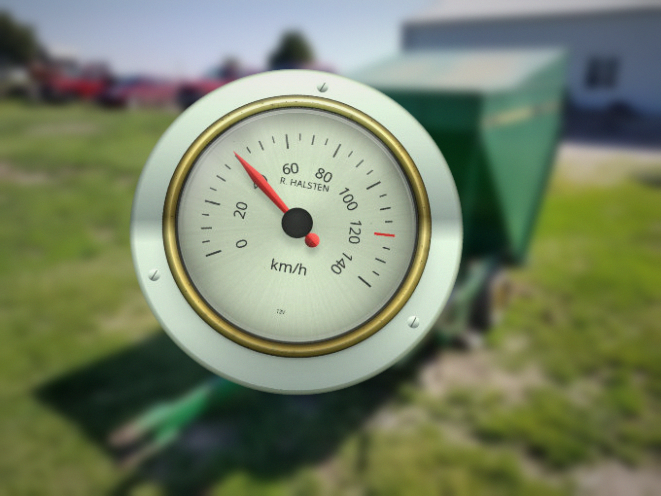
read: {"value": 40, "unit": "km/h"}
